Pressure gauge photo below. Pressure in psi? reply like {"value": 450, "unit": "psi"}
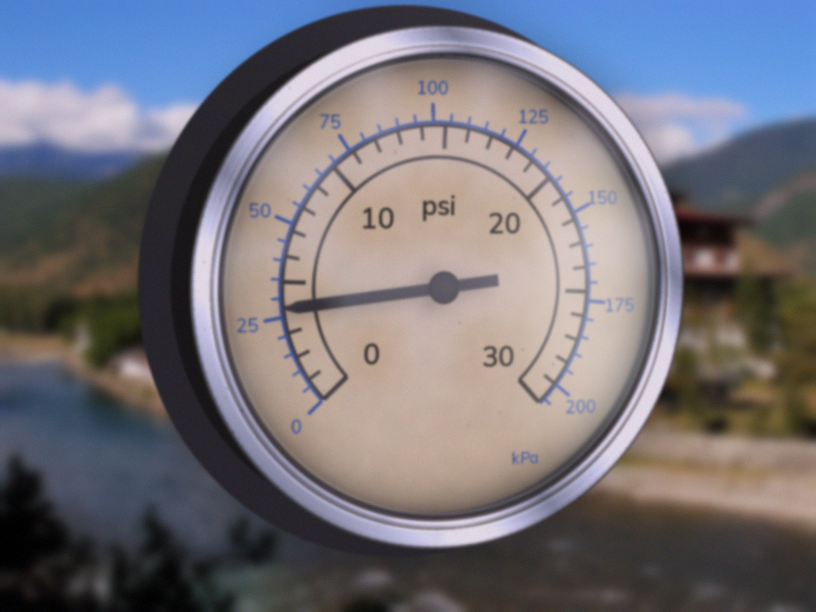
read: {"value": 4, "unit": "psi"}
